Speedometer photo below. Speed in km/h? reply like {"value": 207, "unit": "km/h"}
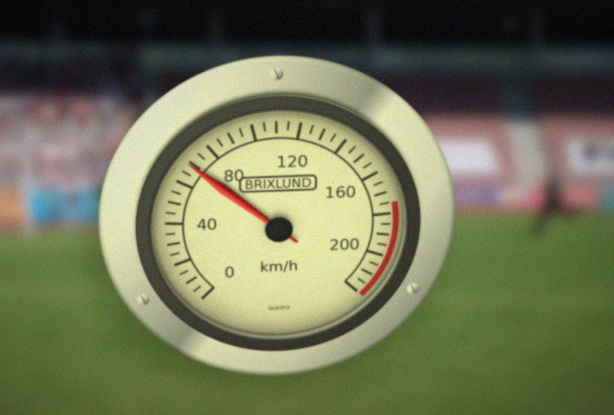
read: {"value": 70, "unit": "km/h"}
